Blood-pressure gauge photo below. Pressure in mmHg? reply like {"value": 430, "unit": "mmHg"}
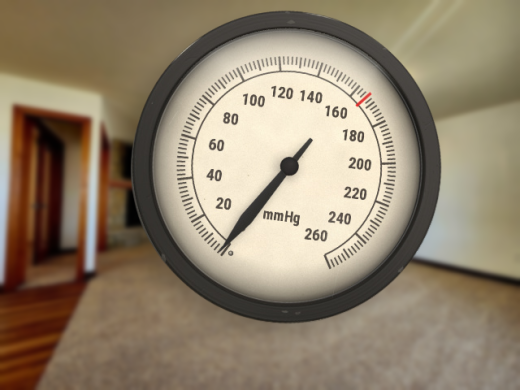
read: {"value": 2, "unit": "mmHg"}
